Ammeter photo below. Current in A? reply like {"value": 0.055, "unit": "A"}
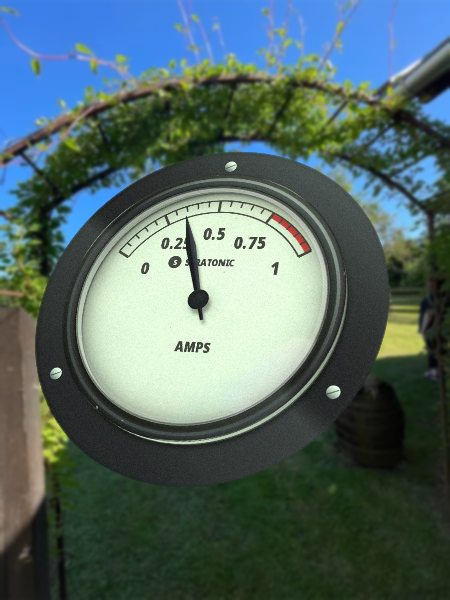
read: {"value": 0.35, "unit": "A"}
